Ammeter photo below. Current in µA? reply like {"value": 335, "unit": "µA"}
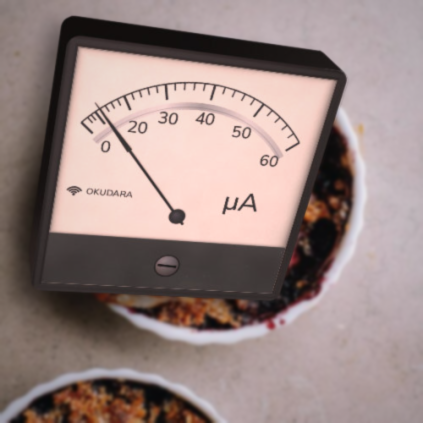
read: {"value": 12, "unit": "µA"}
